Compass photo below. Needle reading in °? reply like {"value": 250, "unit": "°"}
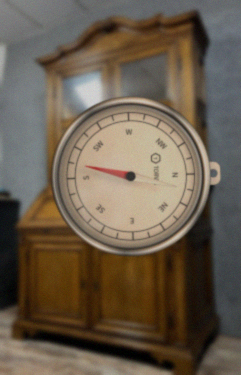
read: {"value": 195, "unit": "°"}
